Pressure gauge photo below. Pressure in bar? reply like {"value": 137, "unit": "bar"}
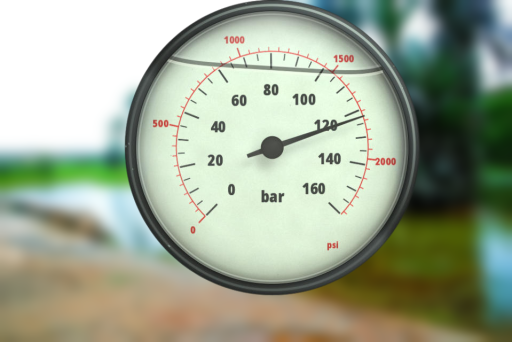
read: {"value": 122.5, "unit": "bar"}
